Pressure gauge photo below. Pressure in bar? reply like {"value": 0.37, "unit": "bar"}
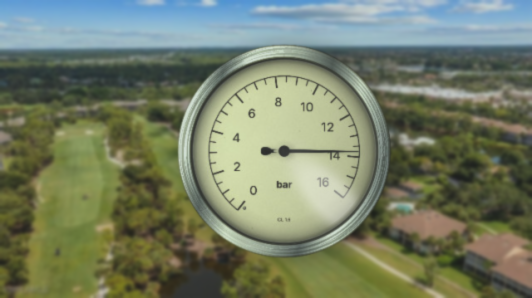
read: {"value": 13.75, "unit": "bar"}
